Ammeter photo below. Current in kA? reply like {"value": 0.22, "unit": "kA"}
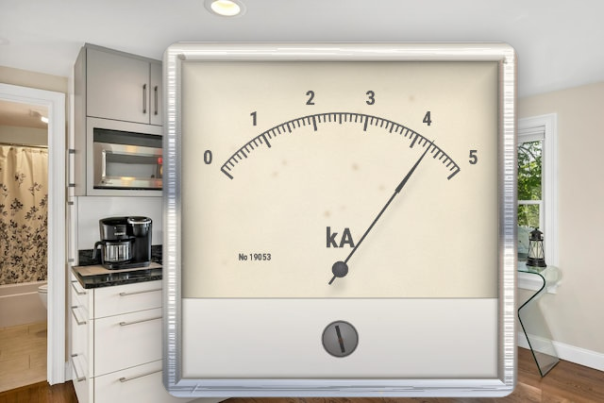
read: {"value": 4.3, "unit": "kA"}
